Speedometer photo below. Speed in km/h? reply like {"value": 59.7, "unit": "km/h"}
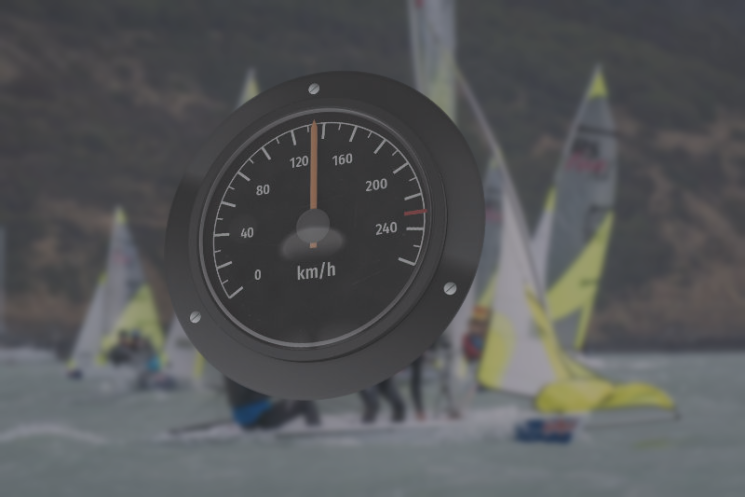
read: {"value": 135, "unit": "km/h"}
